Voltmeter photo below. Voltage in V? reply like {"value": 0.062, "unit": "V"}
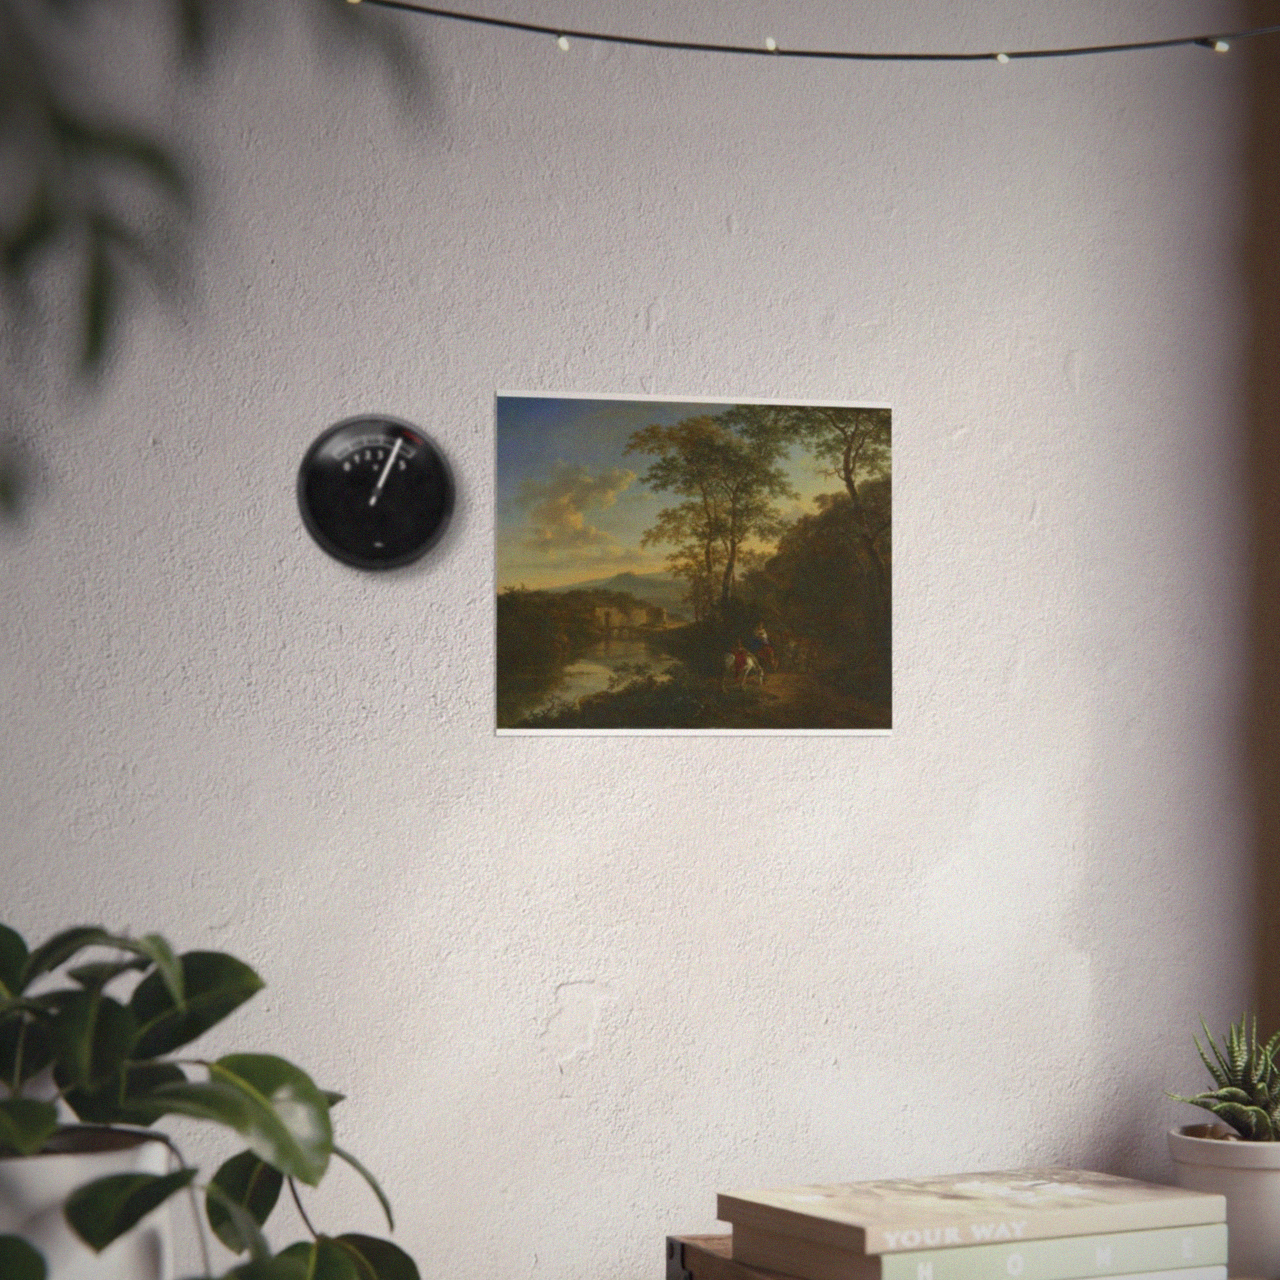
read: {"value": 4, "unit": "V"}
